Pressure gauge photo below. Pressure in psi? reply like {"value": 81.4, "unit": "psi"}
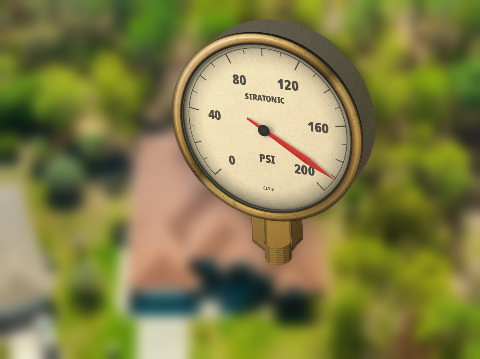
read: {"value": 190, "unit": "psi"}
